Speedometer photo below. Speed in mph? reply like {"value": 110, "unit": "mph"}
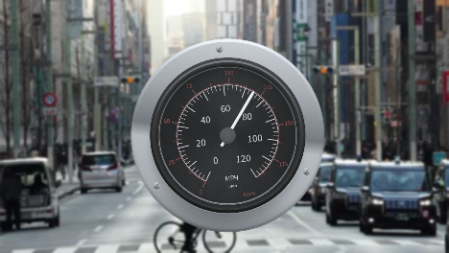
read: {"value": 74, "unit": "mph"}
